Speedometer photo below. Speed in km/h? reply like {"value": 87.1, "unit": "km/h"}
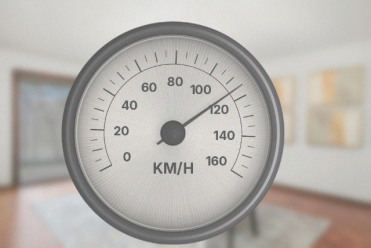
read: {"value": 115, "unit": "km/h"}
